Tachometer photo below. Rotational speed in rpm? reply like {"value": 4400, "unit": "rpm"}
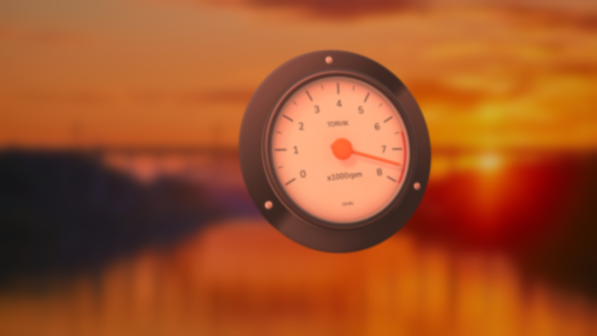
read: {"value": 7500, "unit": "rpm"}
